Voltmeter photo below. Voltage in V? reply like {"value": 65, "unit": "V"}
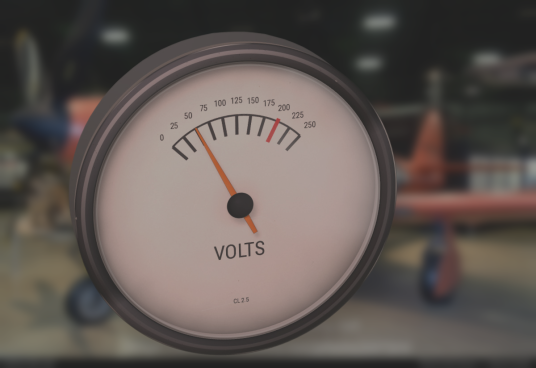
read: {"value": 50, "unit": "V"}
